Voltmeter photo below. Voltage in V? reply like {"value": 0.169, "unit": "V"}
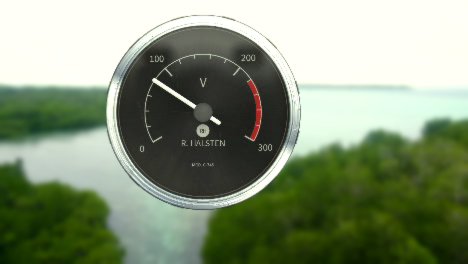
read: {"value": 80, "unit": "V"}
